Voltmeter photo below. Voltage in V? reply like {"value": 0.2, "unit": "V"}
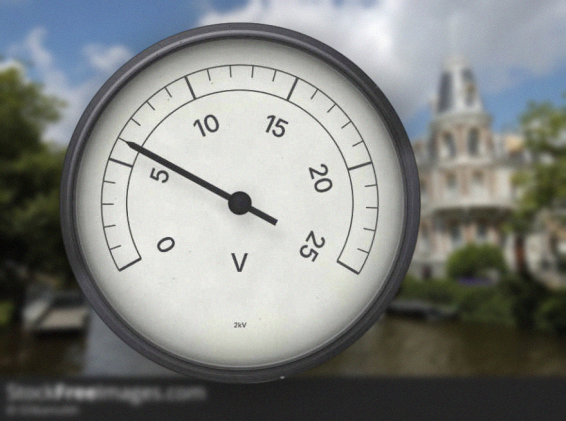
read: {"value": 6, "unit": "V"}
